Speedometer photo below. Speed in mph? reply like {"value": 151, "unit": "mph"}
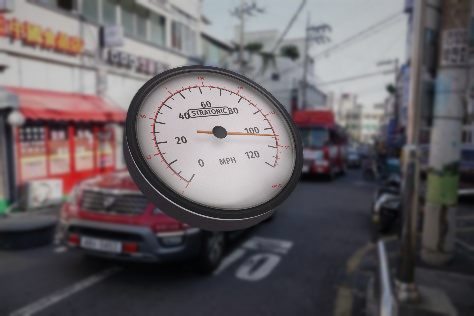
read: {"value": 105, "unit": "mph"}
